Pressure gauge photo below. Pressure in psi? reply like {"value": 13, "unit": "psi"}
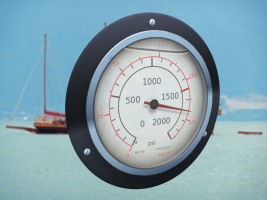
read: {"value": 1700, "unit": "psi"}
